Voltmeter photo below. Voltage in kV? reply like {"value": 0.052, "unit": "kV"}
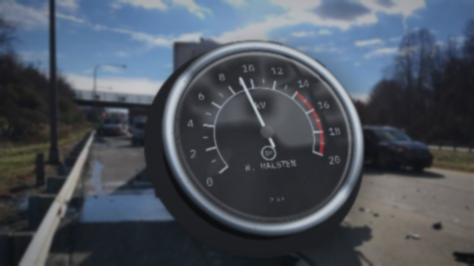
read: {"value": 9, "unit": "kV"}
